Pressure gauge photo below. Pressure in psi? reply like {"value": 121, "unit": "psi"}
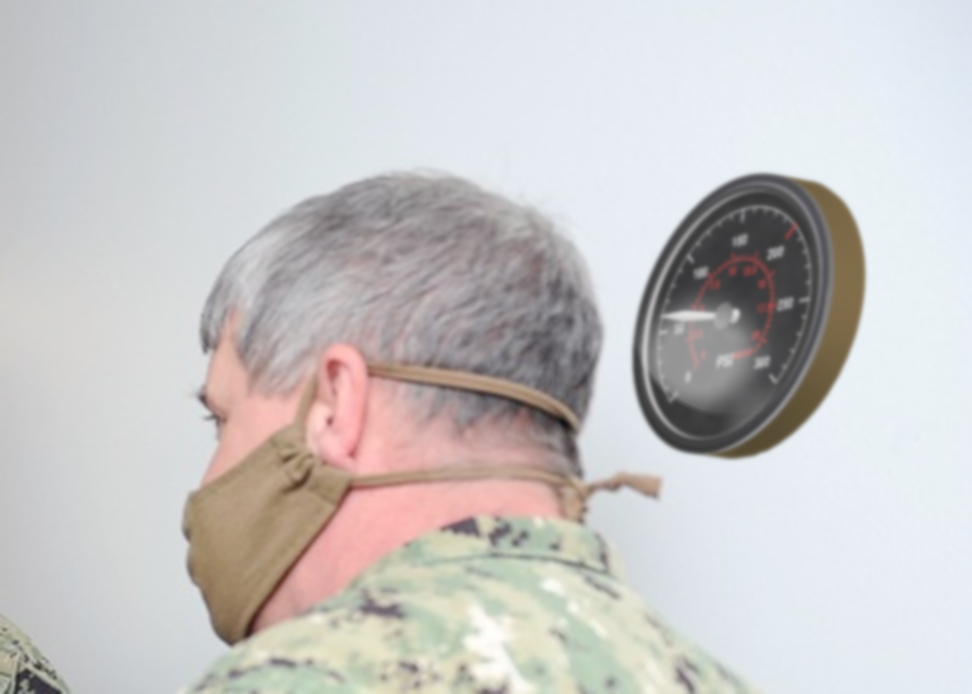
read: {"value": 60, "unit": "psi"}
